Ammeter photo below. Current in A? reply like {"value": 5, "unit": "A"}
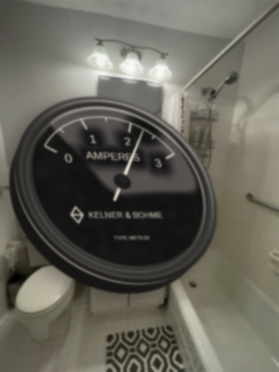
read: {"value": 2.25, "unit": "A"}
